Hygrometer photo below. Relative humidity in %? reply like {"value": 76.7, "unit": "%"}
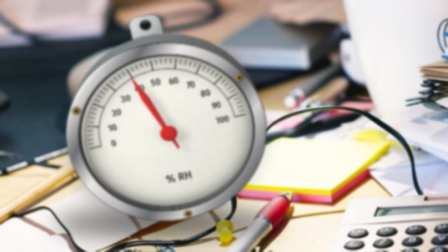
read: {"value": 40, "unit": "%"}
